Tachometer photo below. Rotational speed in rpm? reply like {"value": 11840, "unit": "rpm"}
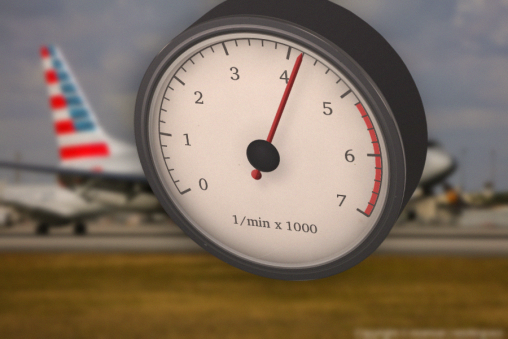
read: {"value": 4200, "unit": "rpm"}
